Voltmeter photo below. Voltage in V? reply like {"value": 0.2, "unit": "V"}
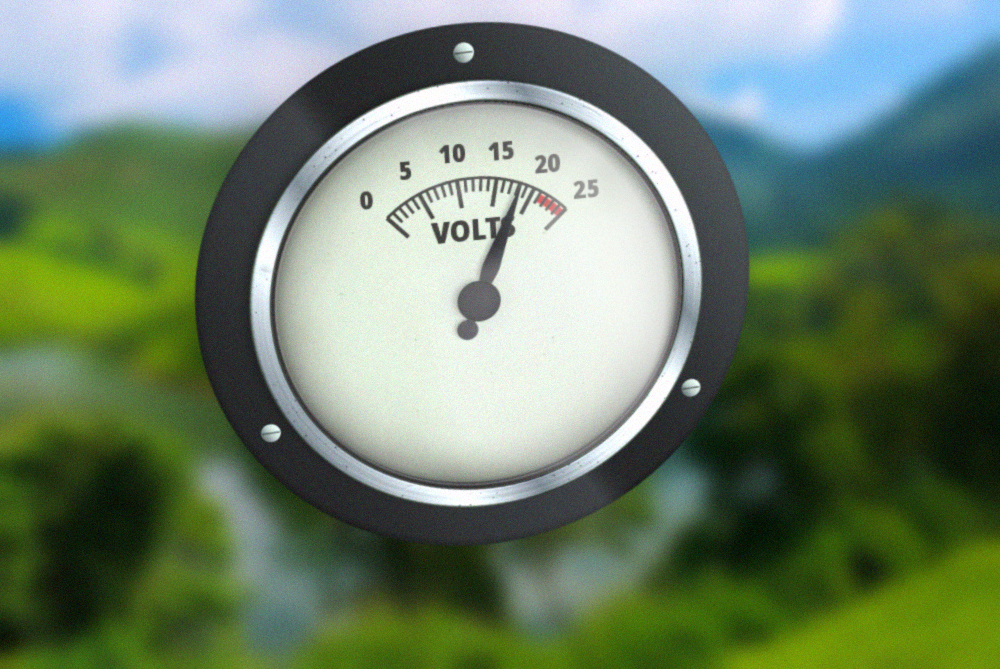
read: {"value": 18, "unit": "V"}
